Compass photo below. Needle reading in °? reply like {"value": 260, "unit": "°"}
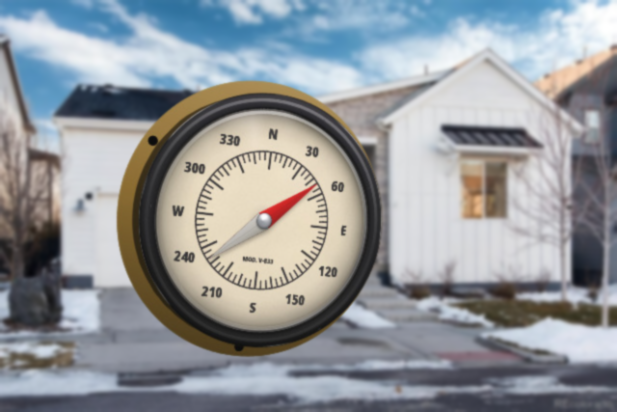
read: {"value": 50, "unit": "°"}
